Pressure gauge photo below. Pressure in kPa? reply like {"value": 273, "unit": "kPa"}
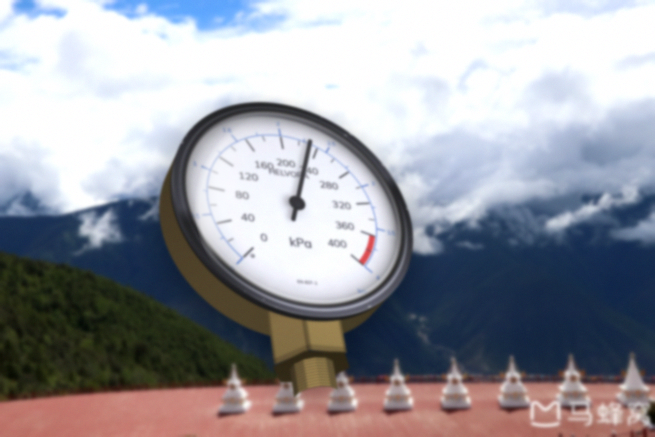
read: {"value": 230, "unit": "kPa"}
